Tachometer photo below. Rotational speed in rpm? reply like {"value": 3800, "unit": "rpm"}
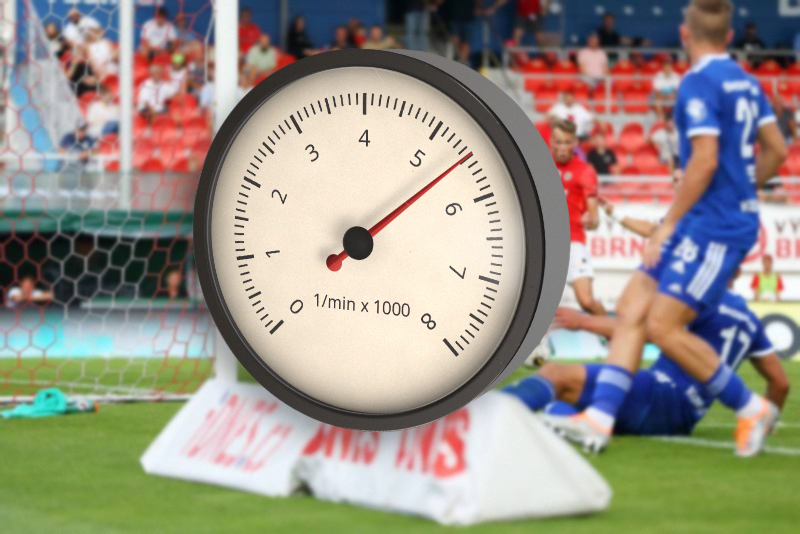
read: {"value": 5500, "unit": "rpm"}
